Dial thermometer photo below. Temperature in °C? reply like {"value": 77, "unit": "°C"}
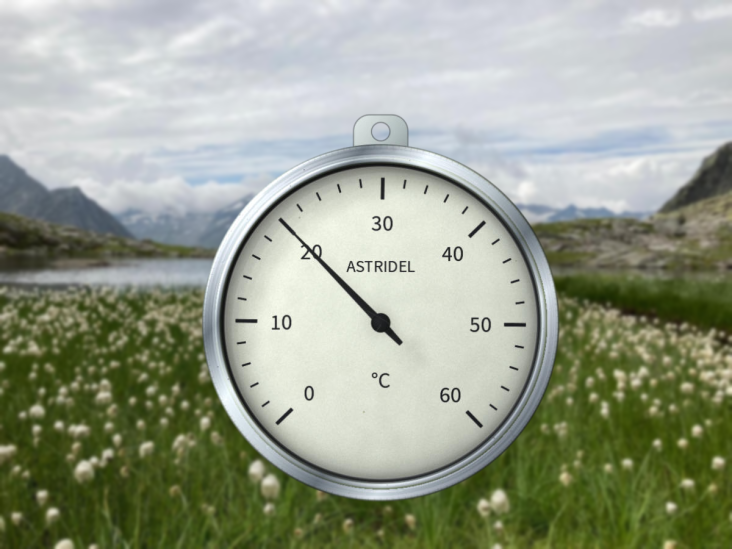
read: {"value": 20, "unit": "°C"}
